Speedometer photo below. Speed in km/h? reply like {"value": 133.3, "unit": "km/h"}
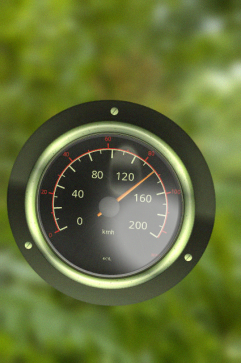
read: {"value": 140, "unit": "km/h"}
